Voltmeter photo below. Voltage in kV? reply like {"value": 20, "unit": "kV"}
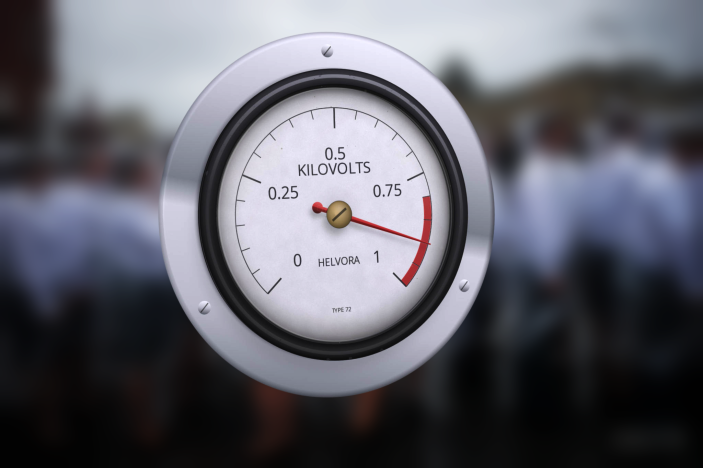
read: {"value": 0.9, "unit": "kV"}
